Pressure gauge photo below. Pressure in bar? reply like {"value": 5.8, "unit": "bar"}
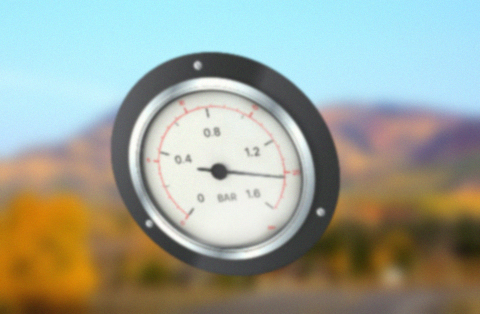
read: {"value": 1.4, "unit": "bar"}
